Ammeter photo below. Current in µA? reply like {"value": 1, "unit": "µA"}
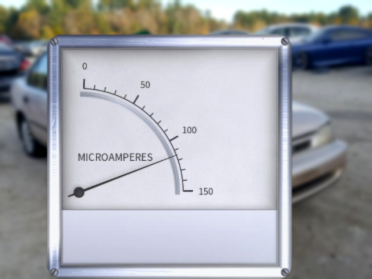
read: {"value": 115, "unit": "µA"}
